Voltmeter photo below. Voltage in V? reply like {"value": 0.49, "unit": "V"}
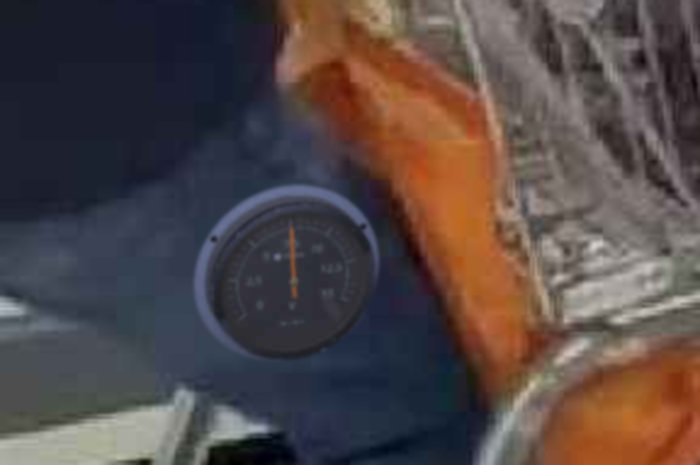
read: {"value": 7.5, "unit": "V"}
